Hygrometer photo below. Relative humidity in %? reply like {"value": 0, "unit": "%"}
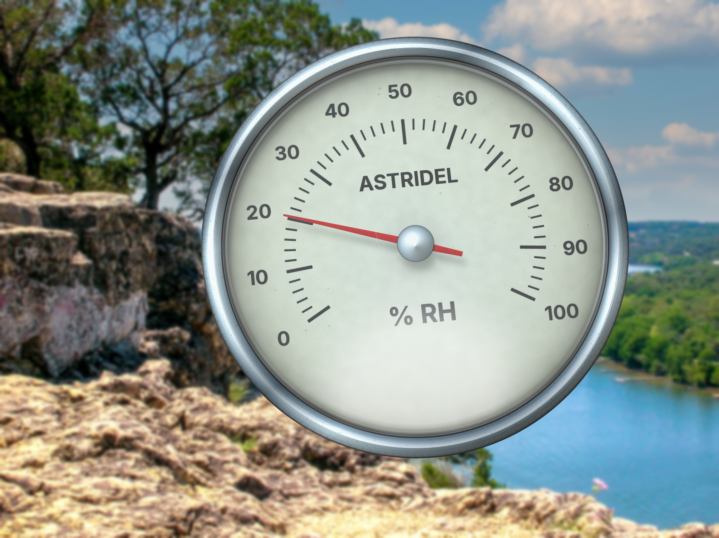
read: {"value": 20, "unit": "%"}
